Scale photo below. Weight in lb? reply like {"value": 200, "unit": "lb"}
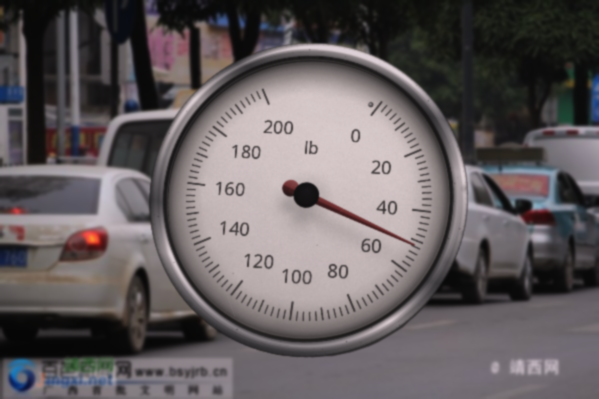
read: {"value": 52, "unit": "lb"}
